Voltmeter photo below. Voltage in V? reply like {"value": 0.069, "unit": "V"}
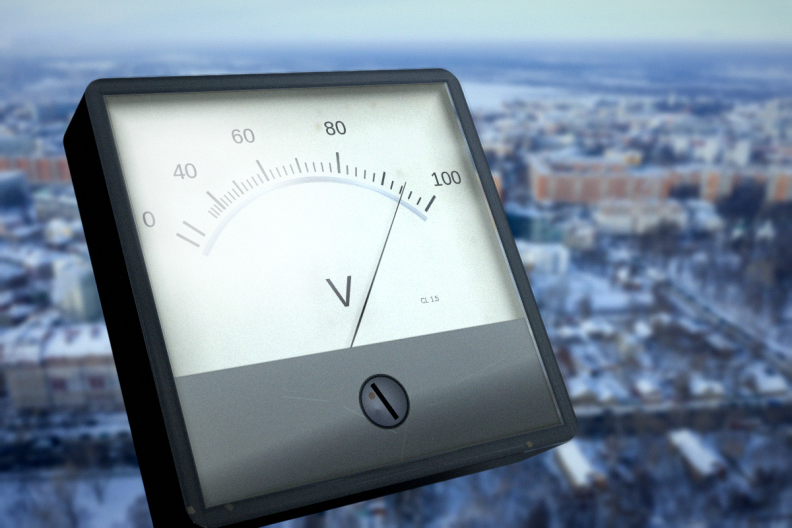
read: {"value": 94, "unit": "V"}
